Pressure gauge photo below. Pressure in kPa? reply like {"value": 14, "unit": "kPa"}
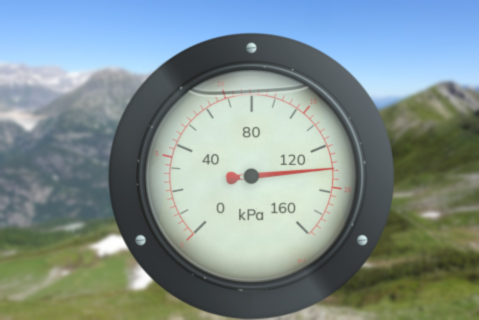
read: {"value": 130, "unit": "kPa"}
